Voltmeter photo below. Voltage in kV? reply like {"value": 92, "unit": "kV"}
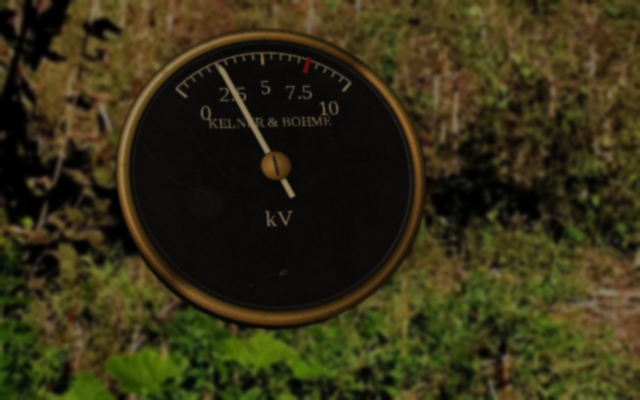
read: {"value": 2.5, "unit": "kV"}
